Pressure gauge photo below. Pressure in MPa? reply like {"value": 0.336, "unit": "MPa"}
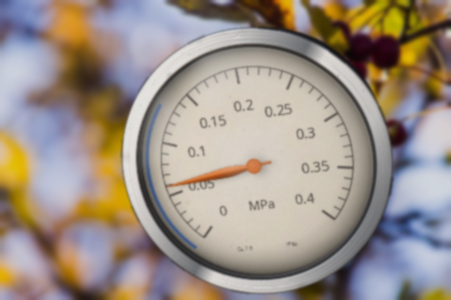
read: {"value": 0.06, "unit": "MPa"}
